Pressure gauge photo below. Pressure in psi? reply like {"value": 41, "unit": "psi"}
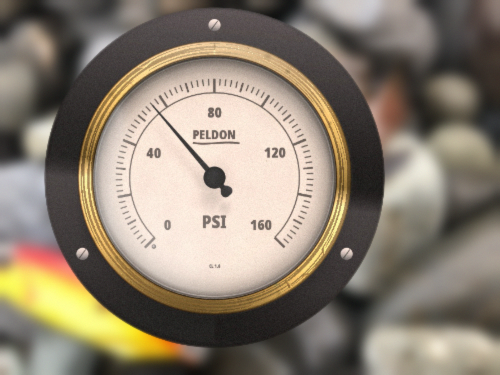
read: {"value": 56, "unit": "psi"}
